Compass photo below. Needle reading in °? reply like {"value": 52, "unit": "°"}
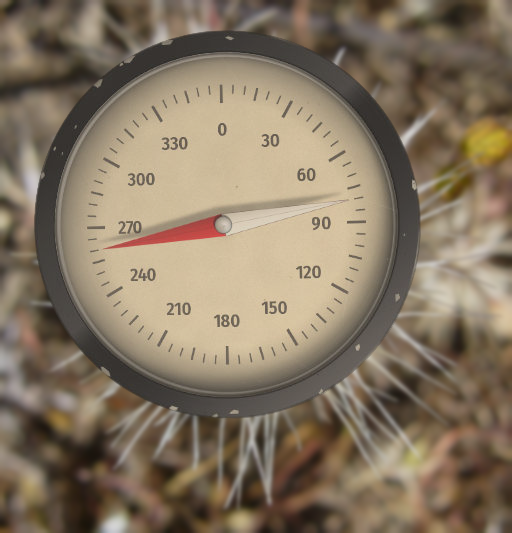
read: {"value": 260, "unit": "°"}
